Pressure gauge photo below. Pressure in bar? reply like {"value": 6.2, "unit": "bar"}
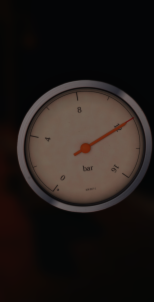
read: {"value": 12, "unit": "bar"}
